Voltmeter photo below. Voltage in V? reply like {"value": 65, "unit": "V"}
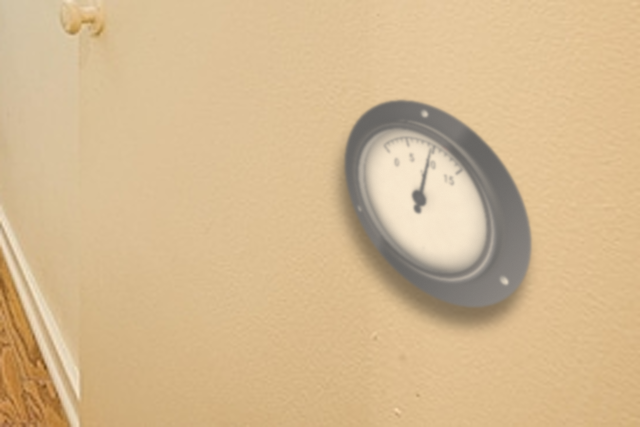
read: {"value": 10, "unit": "V"}
